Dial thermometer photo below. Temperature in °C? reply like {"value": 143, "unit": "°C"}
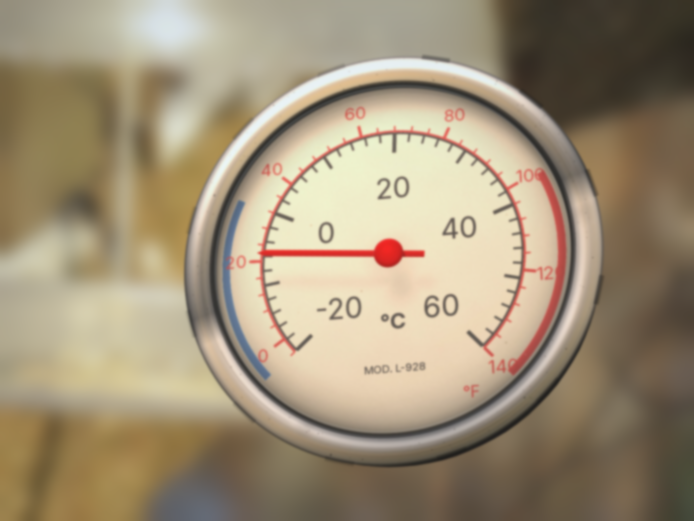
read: {"value": -6, "unit": "°C"}
